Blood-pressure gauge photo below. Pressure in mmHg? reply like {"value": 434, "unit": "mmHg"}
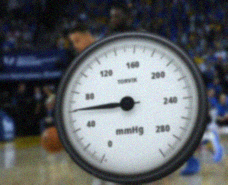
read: {"value": 60, "unit": "mmHg"}
